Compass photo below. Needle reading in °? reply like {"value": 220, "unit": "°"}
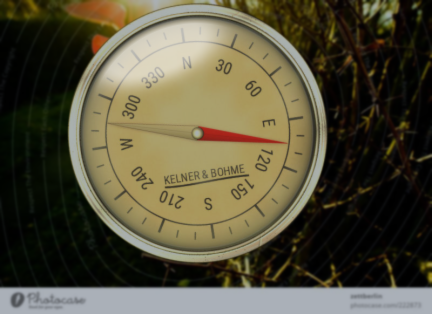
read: {"value": 105, "unit": "°"}
